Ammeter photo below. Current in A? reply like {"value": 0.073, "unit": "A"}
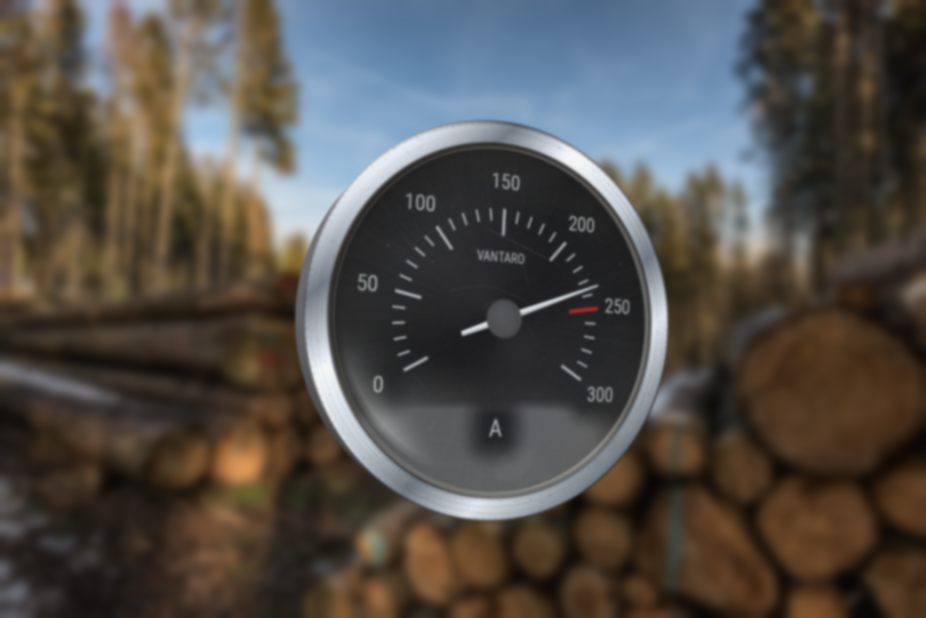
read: {"value": 235, "unit": "A"}
